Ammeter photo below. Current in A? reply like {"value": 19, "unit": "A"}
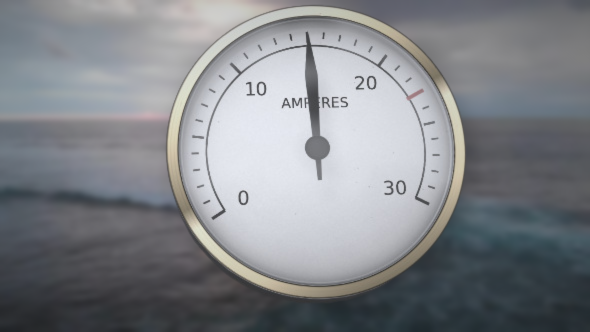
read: {"value": 15, "unit": "A"}
